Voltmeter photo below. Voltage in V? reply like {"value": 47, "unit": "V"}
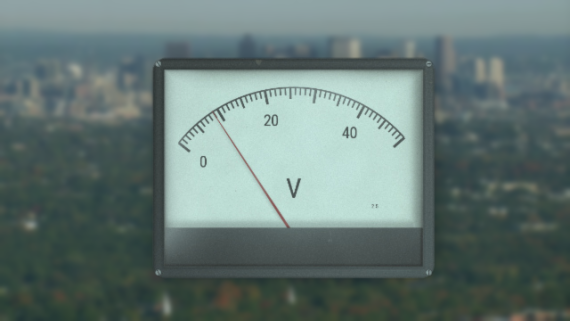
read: {"value": 9, "unit": "V"}
